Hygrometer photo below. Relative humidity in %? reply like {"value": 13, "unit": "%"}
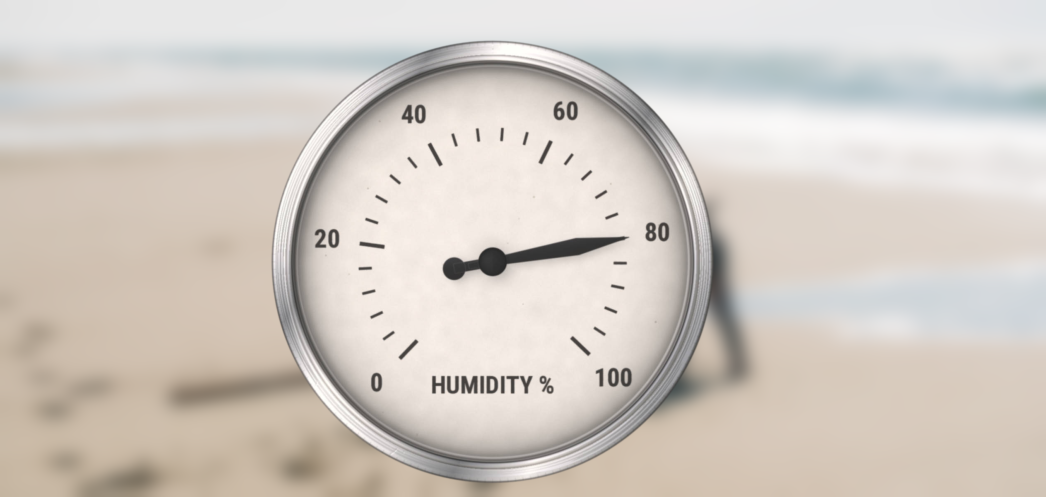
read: {"value": 80, "unit": "%"}
